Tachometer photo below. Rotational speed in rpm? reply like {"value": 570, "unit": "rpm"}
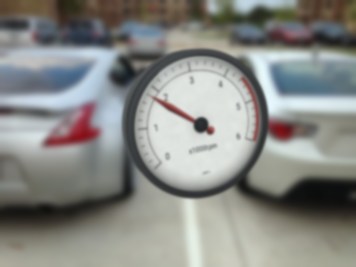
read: {"value": 1800, "unit": "rpm"}
